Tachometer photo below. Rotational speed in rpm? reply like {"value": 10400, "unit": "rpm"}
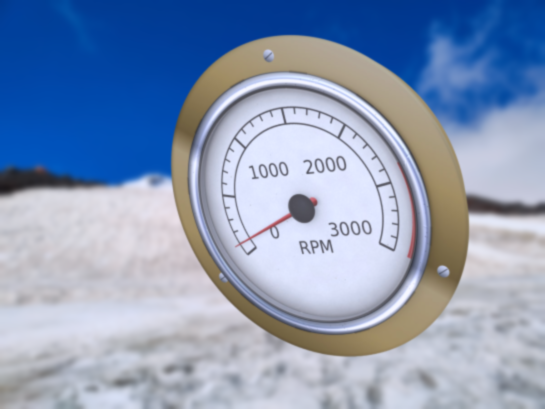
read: {"value": 100, "unit": "rpm"}
